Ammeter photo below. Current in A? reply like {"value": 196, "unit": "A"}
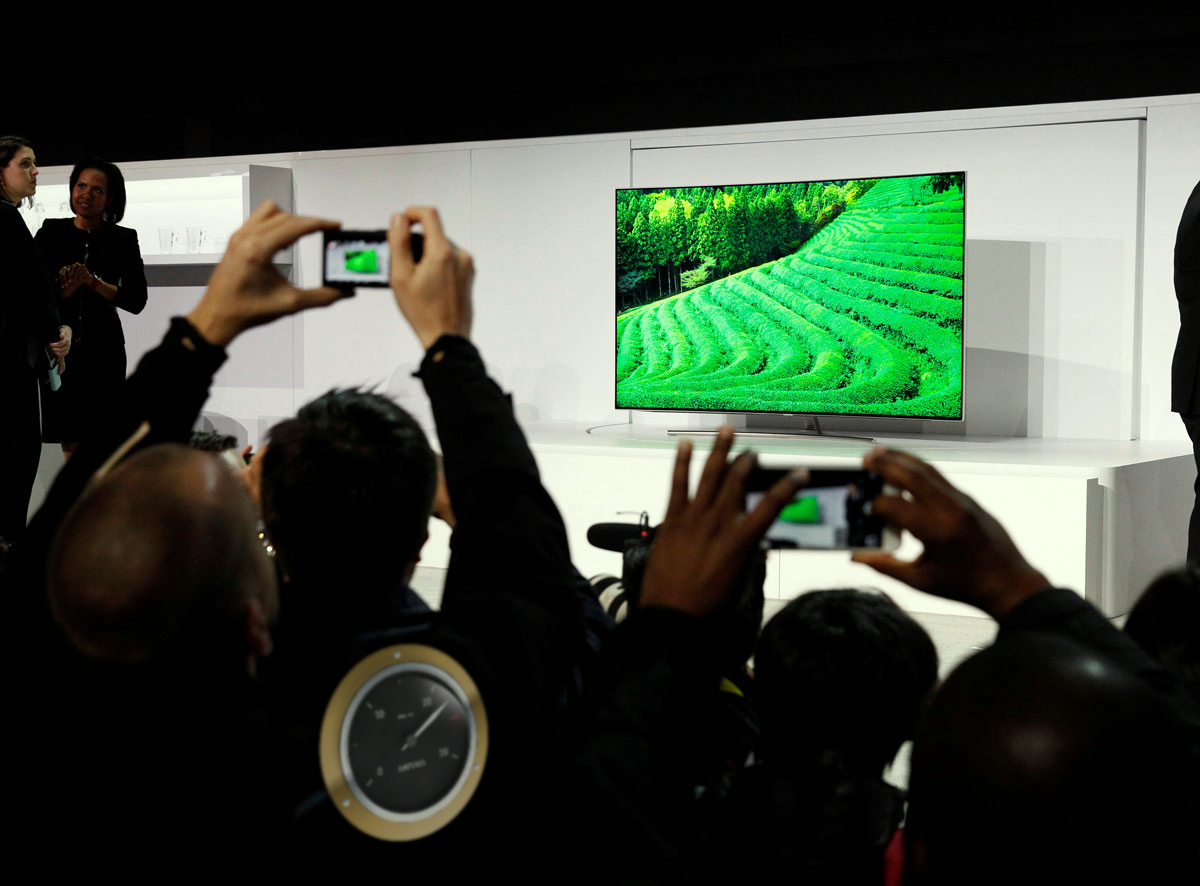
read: {"value": 22.5, "unit": "A"}
